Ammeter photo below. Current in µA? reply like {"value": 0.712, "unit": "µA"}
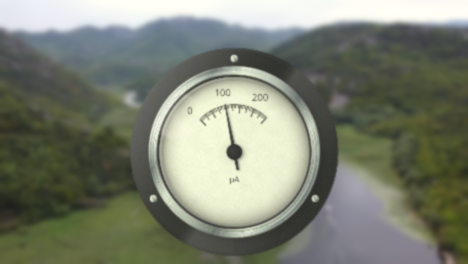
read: {"value": 100, "unit": "µA"}
